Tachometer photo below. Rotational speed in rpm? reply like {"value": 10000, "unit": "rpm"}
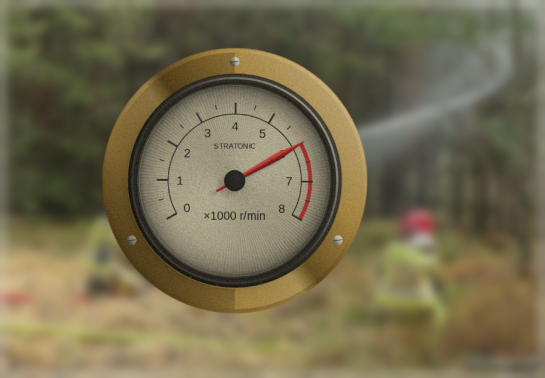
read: {"value": 6000, "unit": "rpm"}
